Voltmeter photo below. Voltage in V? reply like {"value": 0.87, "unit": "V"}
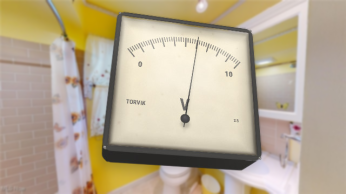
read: {"value": 6, "unit": "V"}
